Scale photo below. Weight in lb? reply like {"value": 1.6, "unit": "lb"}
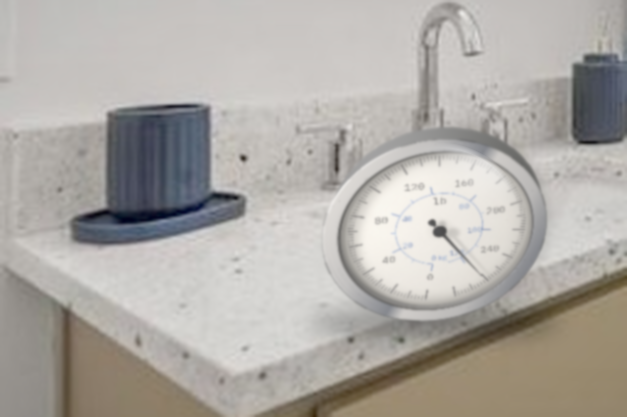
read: {"value": 260, "unit": "lb"}
